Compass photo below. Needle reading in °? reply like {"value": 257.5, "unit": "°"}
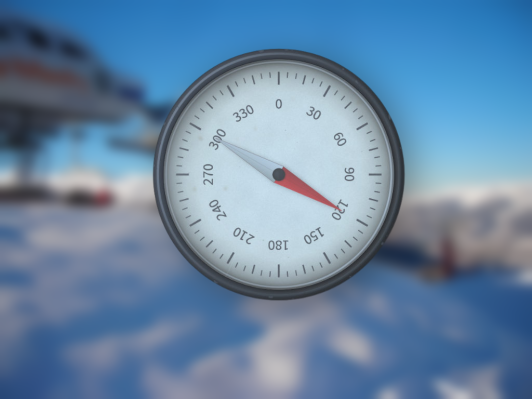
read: {"value": 120, "unit": "°"}
